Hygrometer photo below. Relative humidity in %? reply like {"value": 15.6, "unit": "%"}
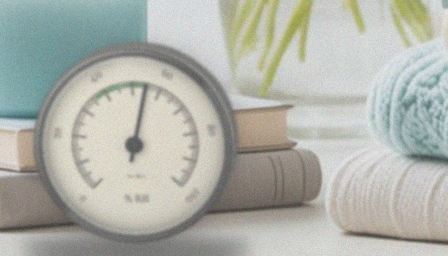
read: {"value": 55, "unit": "%"}
